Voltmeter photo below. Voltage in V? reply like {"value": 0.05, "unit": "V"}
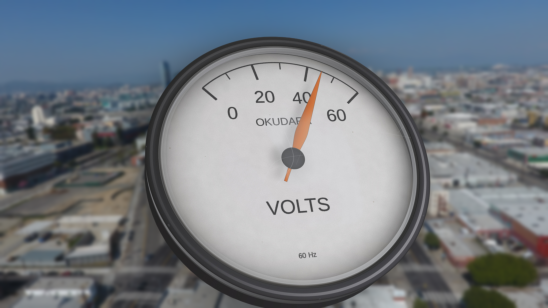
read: {"value": 45, "unit": "V"}
